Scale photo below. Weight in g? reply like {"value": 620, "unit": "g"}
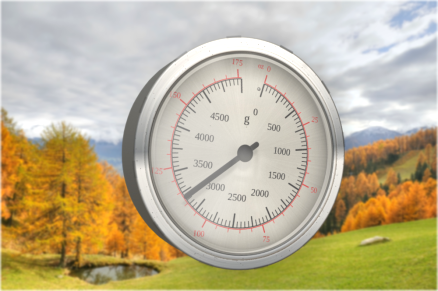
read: {"value": 3200, "unit": "g"}
